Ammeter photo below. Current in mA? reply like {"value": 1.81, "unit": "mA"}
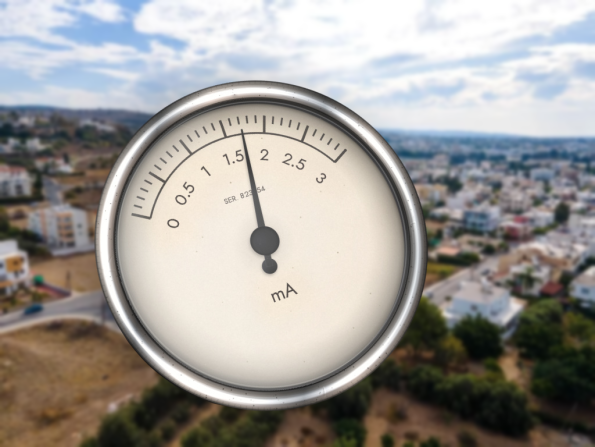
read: {"value": 1.7, "unit": "mA"}
